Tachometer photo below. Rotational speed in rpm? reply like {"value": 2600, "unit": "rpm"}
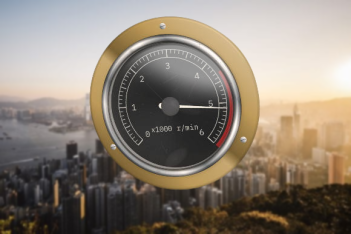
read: {"value": 5100, "unit": "rpm"}
